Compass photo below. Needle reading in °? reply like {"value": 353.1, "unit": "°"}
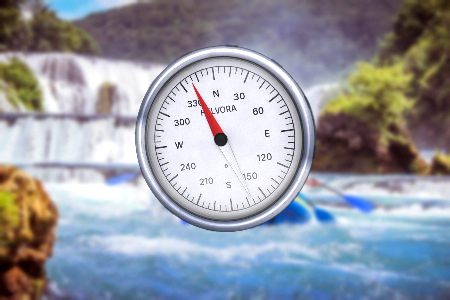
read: {"value": 340, "unit": "°"}
